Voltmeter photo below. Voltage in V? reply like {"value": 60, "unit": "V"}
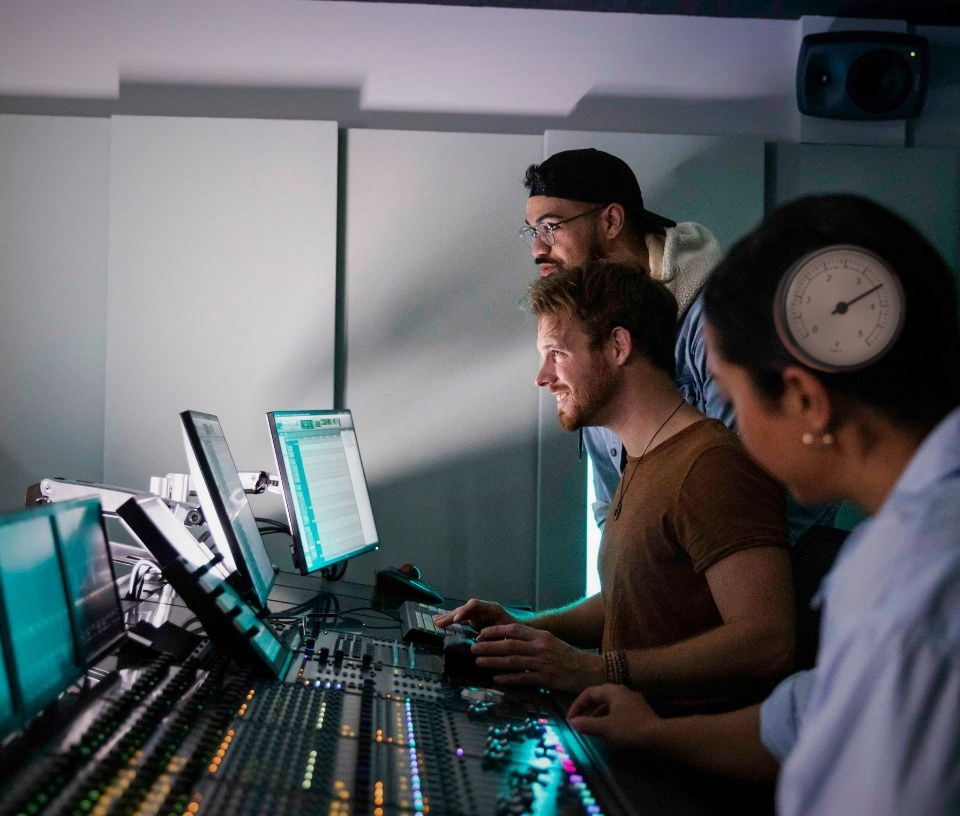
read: {"value": 3.5, "unit": "V"}
